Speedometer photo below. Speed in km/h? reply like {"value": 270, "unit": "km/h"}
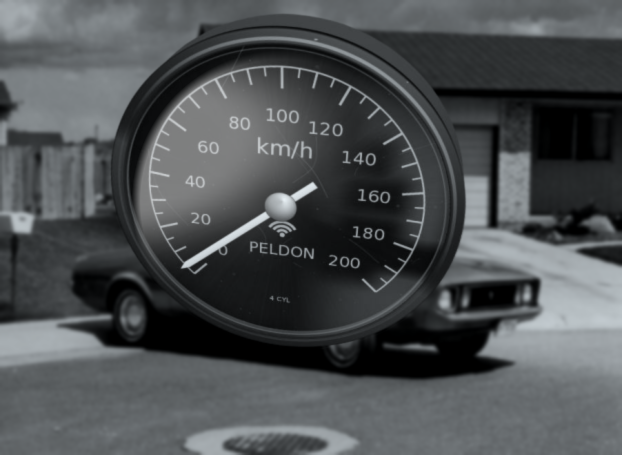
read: {"value": 5, "unit": "km/h"}
